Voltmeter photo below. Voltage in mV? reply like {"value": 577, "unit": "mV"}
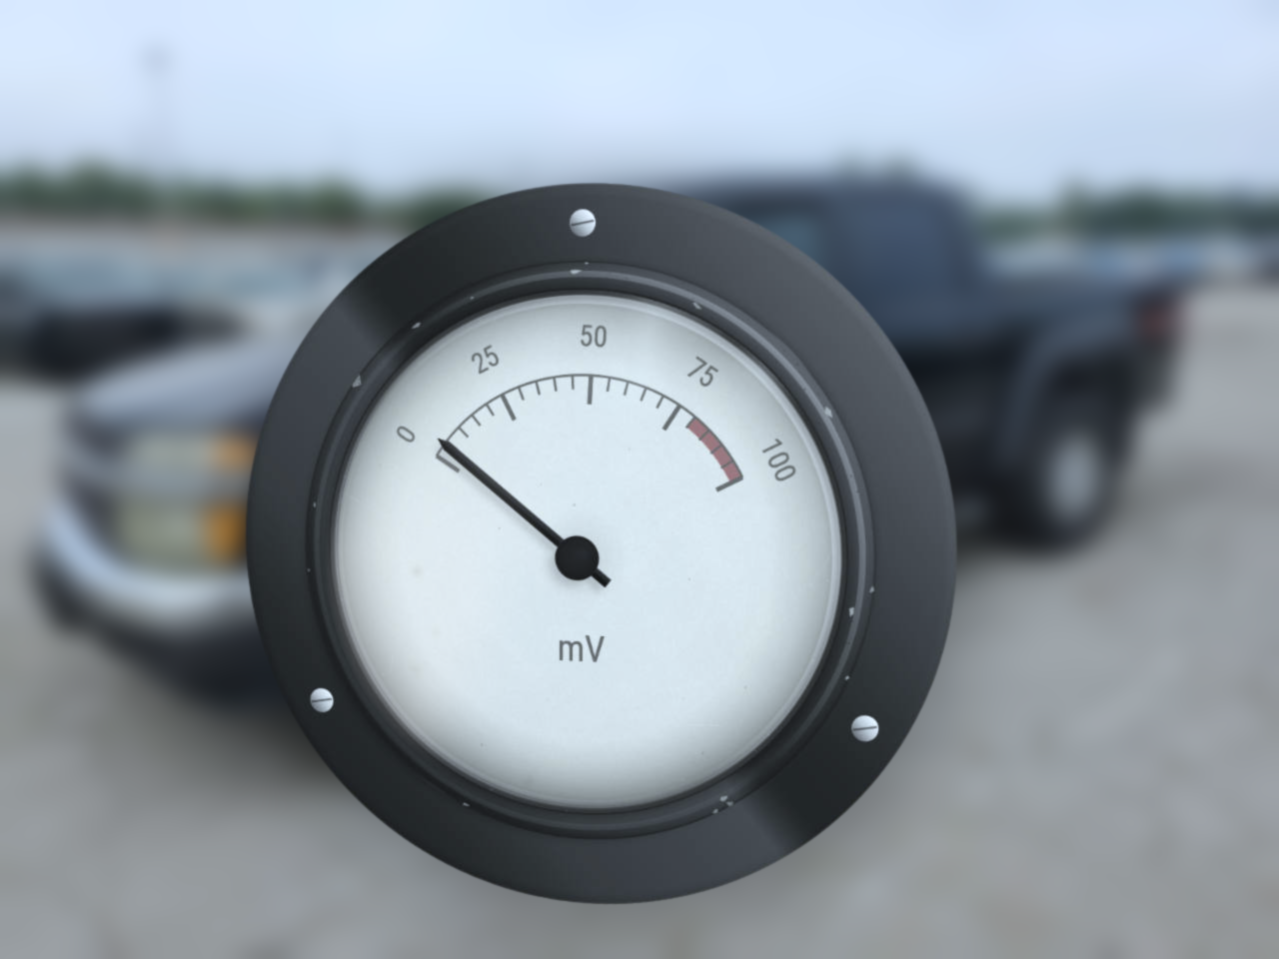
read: {"value": 5, "unit": "mV"}
